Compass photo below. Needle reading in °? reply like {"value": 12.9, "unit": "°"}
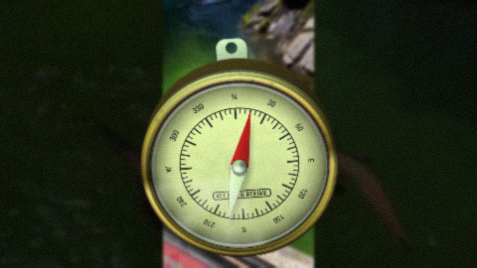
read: {"value": 15, "unit": "°"}
